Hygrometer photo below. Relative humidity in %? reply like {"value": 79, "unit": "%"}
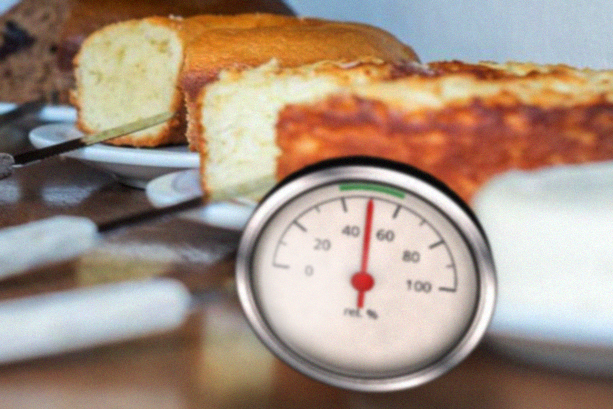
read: {"value": 50, "unit": "%"}
